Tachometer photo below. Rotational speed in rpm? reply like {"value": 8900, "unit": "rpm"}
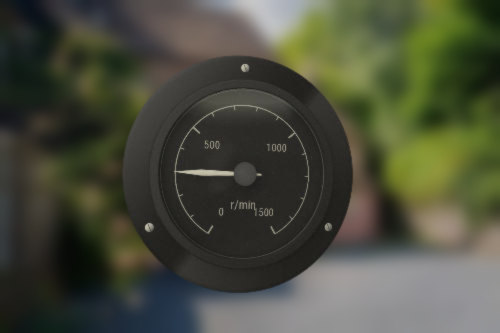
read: {"value": 300, "unit": "rpm"}
